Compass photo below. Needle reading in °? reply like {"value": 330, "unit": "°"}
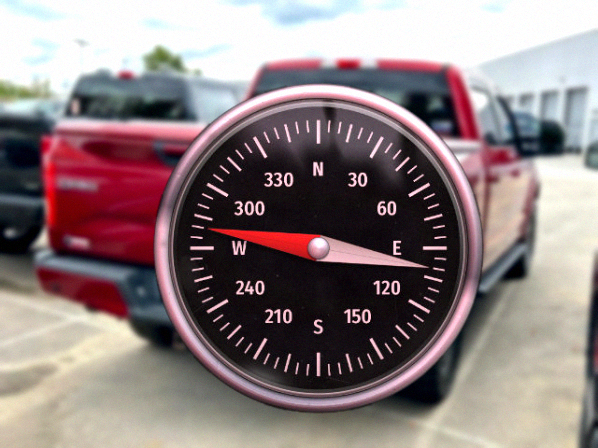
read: {"value": 280, "unit": "°"}
